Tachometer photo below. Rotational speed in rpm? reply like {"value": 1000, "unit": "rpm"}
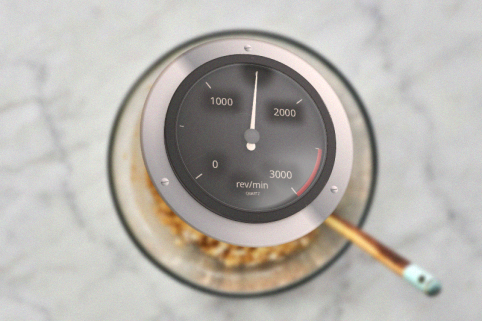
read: {"value": 1500, "unit": "rpm"}
